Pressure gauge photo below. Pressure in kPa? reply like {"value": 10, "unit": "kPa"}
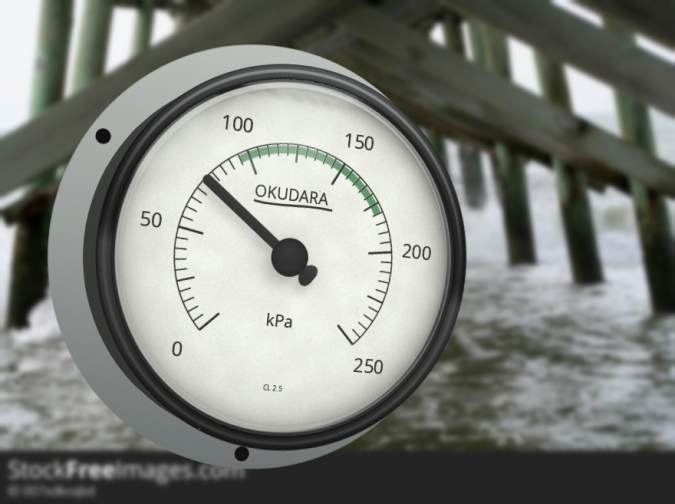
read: {"value": 75, "unit": "kPa"}
